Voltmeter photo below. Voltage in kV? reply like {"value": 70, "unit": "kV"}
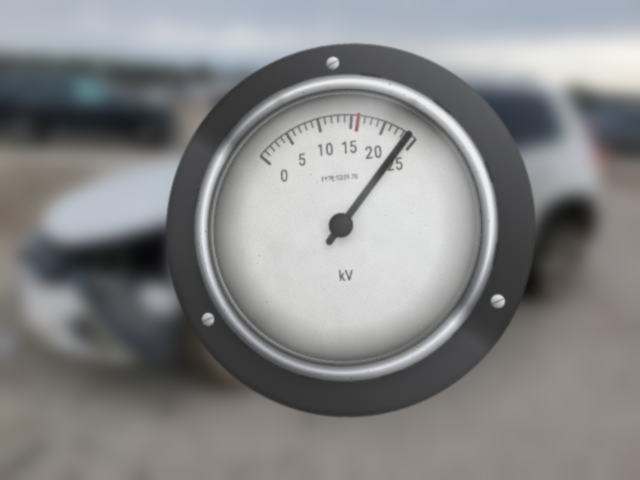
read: {"value": 24, "unit": "kV"}
